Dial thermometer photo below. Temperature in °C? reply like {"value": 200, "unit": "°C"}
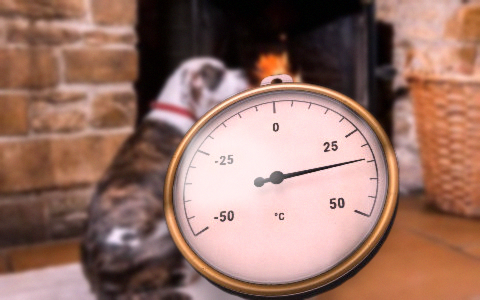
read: {"value": 35, "unit": "°C"}
